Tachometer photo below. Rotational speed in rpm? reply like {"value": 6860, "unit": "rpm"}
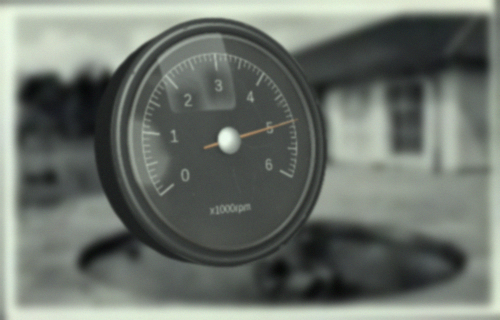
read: {"value": 5000, "unit": "rpm"}
